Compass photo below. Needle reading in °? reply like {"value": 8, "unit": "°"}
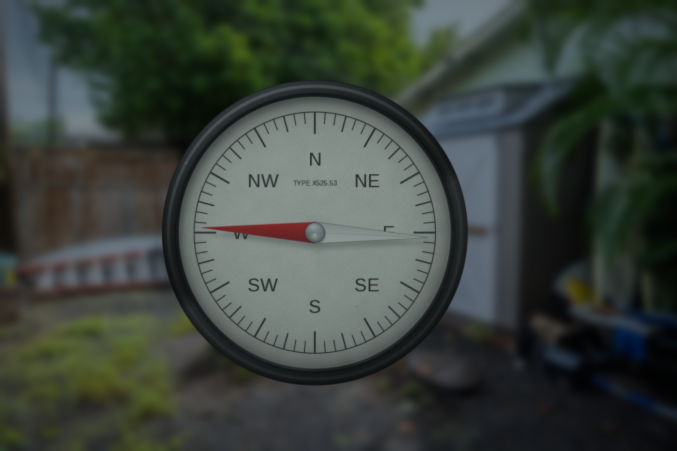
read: {"value": 272.5, "unit": "°"}
